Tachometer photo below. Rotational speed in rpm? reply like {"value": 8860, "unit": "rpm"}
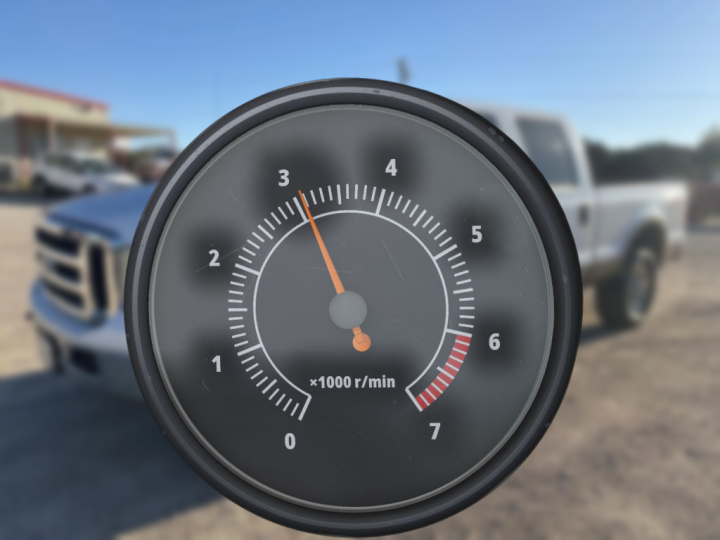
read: {"value": 3100, "unit": "rpm"}
